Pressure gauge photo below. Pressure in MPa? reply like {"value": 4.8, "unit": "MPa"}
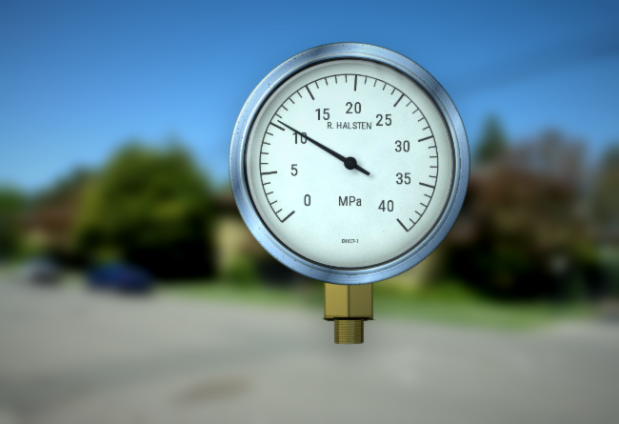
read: {"value": 10.5, "unit": "MPa"}
